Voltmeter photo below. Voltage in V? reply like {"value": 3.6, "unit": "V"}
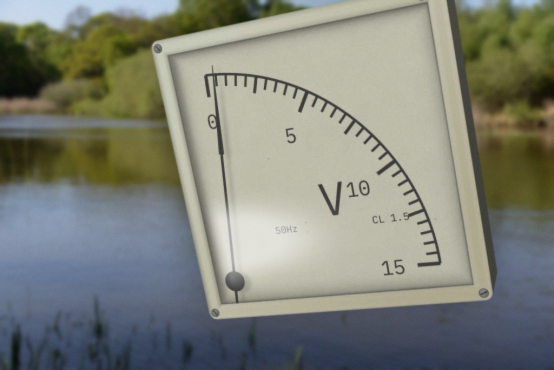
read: {"value": 0.5, "unit": "V"}
